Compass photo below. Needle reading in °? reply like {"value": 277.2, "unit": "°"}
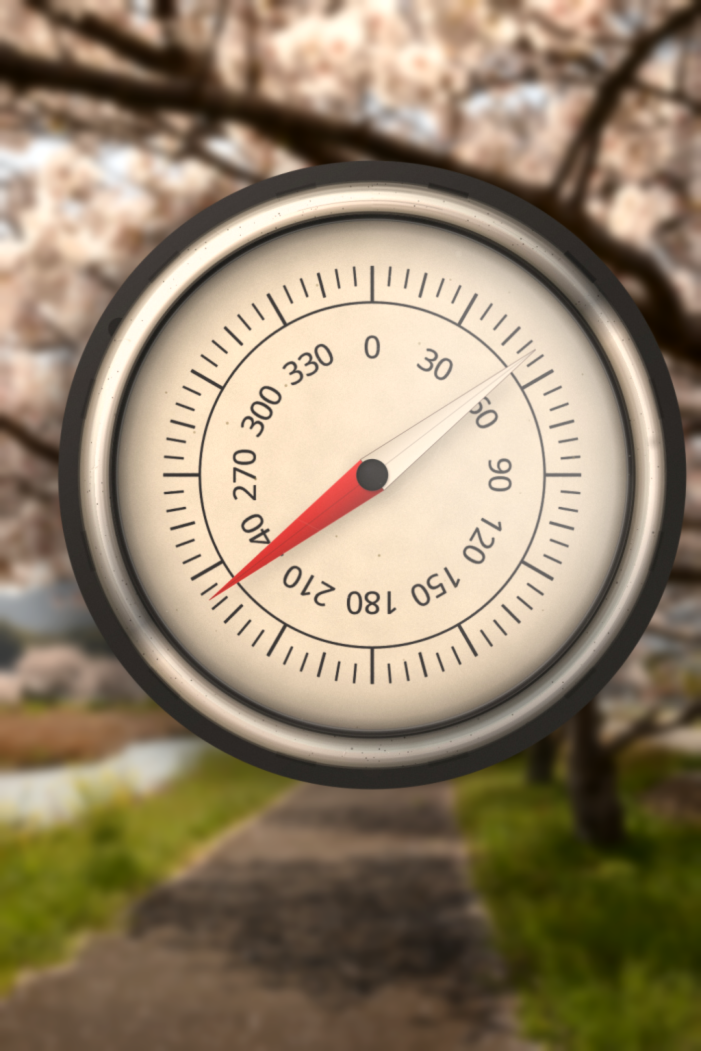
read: {"value": 232.5, "unit": "°"}
